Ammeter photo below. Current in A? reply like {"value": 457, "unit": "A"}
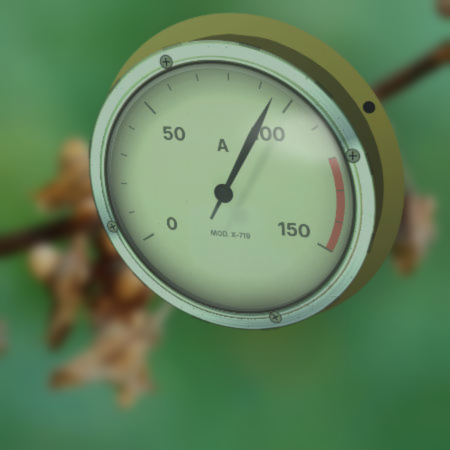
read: {"value": 95, "unit": "A"}
